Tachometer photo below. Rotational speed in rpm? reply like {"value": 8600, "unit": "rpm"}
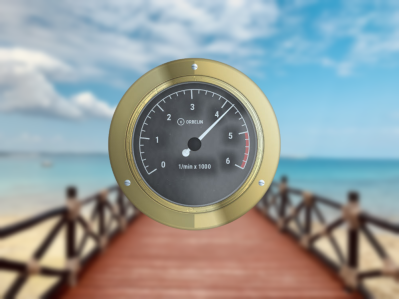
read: {"value": 4200, "unit": "rpm"}
